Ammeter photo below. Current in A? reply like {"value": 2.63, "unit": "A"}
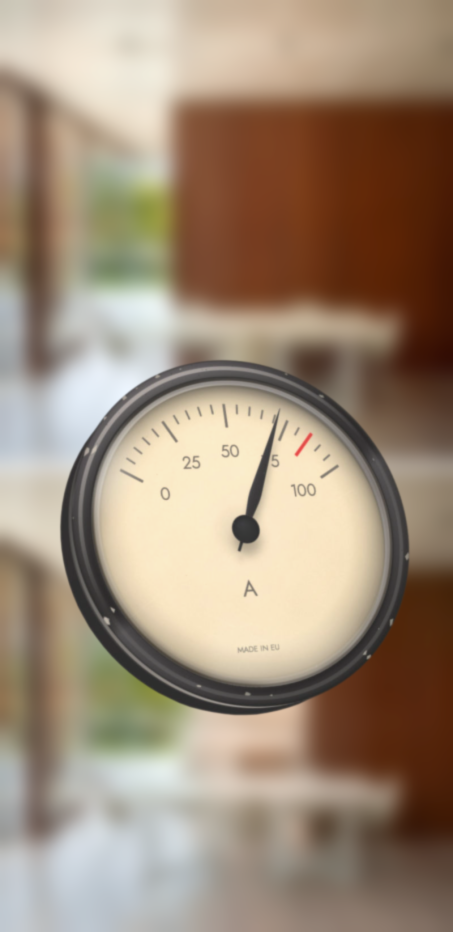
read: {"value": 70, "unit": "A"}
